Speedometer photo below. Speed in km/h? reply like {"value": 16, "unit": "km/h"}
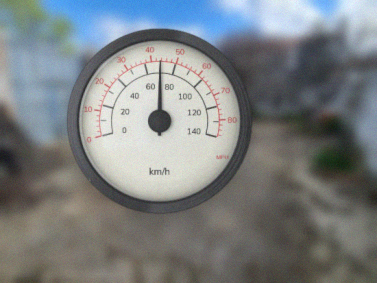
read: {"value": 70, "unit": "km/h"}
